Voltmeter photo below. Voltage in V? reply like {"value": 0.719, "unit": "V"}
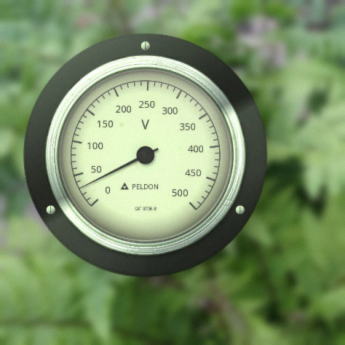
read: {"value": 30, "unit": "V"}
